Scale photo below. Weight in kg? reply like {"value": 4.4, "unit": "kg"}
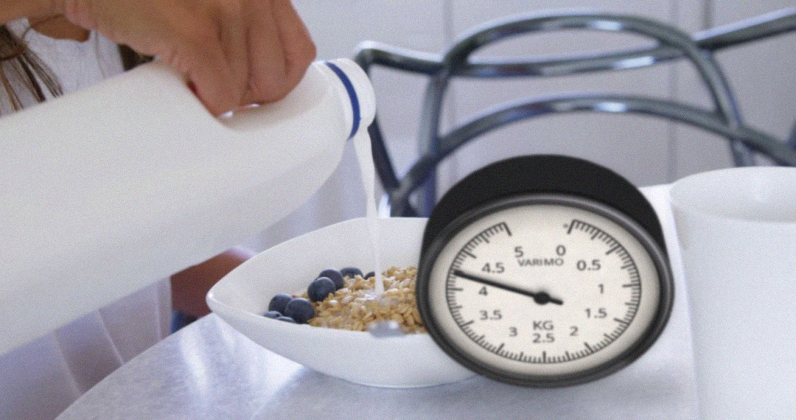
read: {"value": 4.25, "unit": "kg"}
